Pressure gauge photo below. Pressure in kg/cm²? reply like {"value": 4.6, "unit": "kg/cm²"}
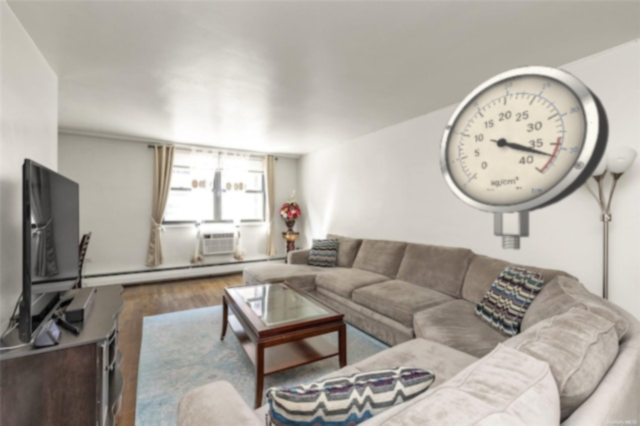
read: {"value": 37, "unit": "kg/cm²"}
